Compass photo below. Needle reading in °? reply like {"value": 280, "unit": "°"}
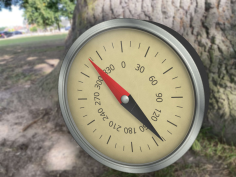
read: {"value": 320, "unit": "°"}
